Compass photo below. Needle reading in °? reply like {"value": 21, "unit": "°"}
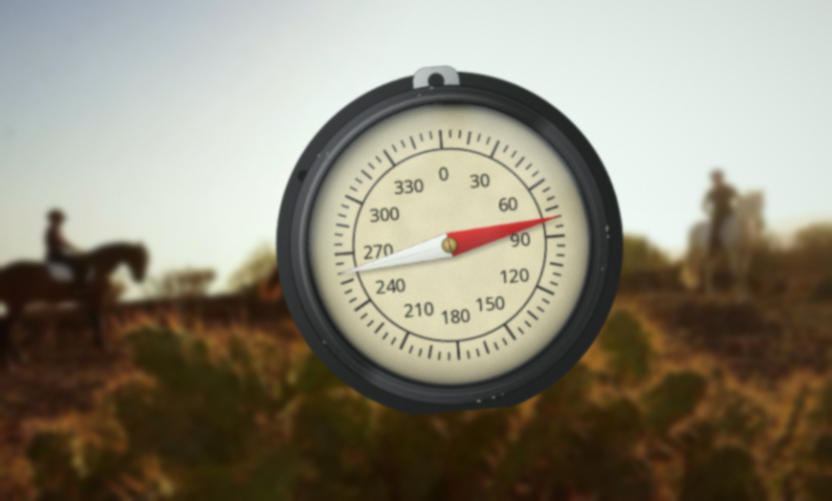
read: {"value": 80, "unit": "°"}
